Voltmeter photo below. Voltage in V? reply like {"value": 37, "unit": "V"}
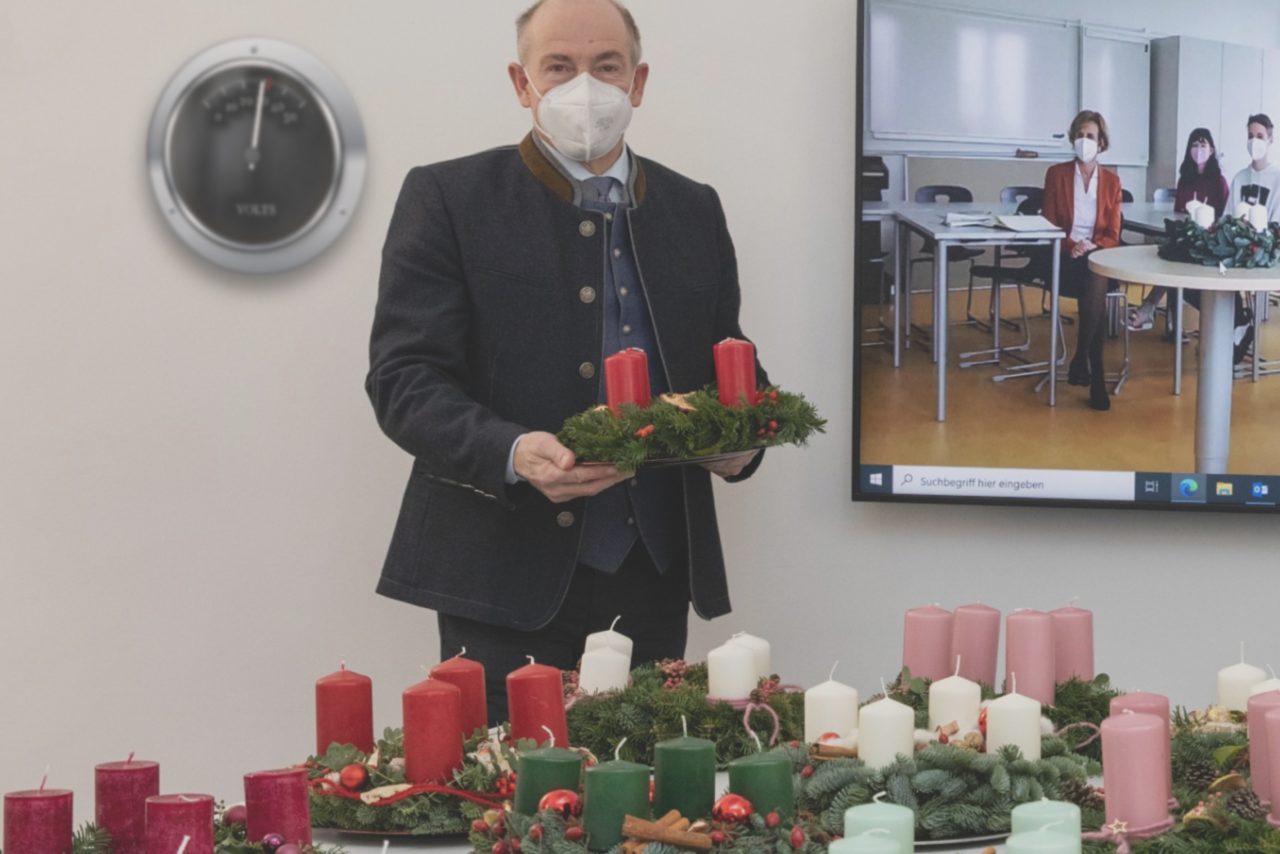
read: {"value": 30, "unit": "V"}
